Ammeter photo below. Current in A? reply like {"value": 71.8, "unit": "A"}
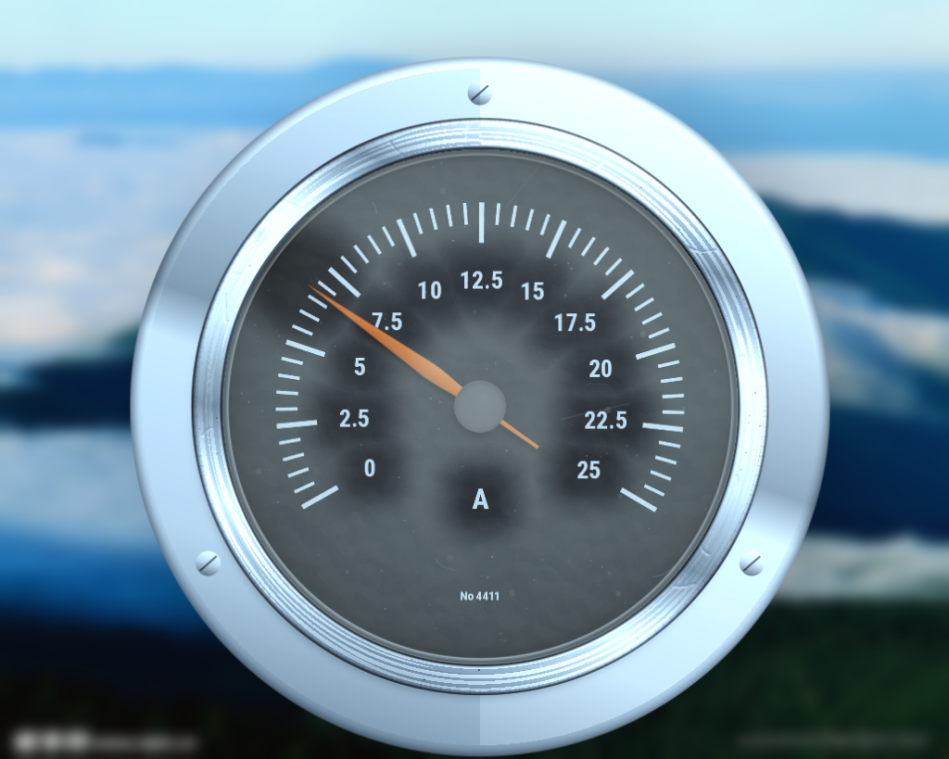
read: {"value": 6.75, "unit": "A"}
